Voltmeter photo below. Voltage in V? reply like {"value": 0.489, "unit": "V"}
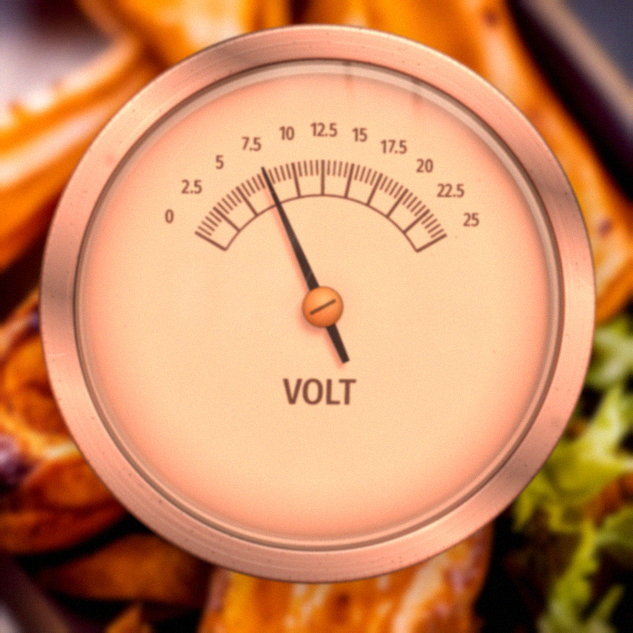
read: {"value": 7.5, "unit": "V"}
